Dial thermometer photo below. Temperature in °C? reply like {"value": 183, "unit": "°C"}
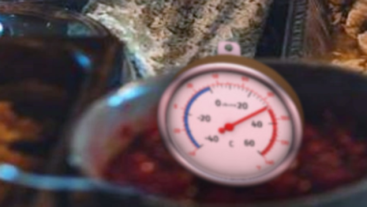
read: {"value": 30, "unit": "°C"}
